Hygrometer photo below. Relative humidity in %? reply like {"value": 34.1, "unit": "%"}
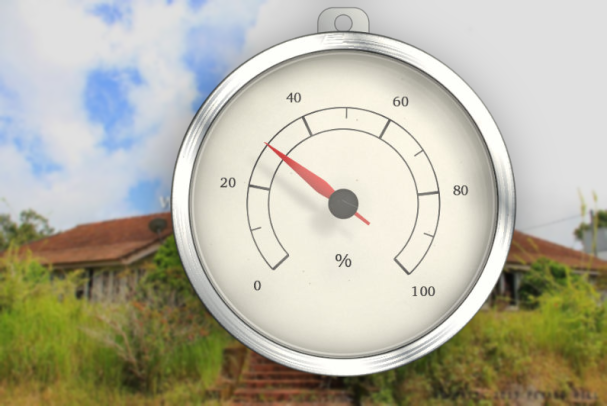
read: {"value": 30, "unit": "%"}
